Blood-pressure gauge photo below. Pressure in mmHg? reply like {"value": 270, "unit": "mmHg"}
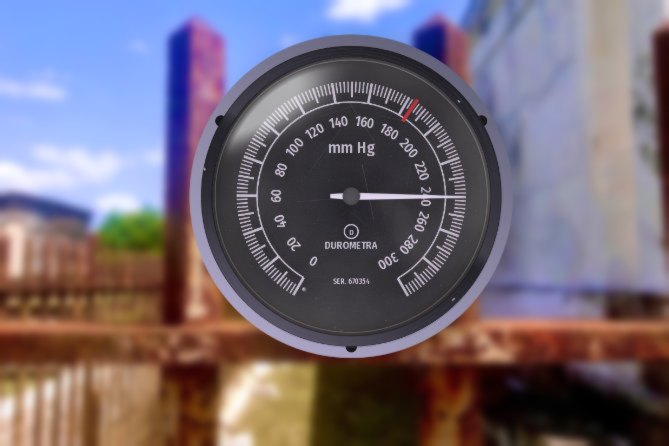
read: {"value": 240, "unit": "mmHg"}
